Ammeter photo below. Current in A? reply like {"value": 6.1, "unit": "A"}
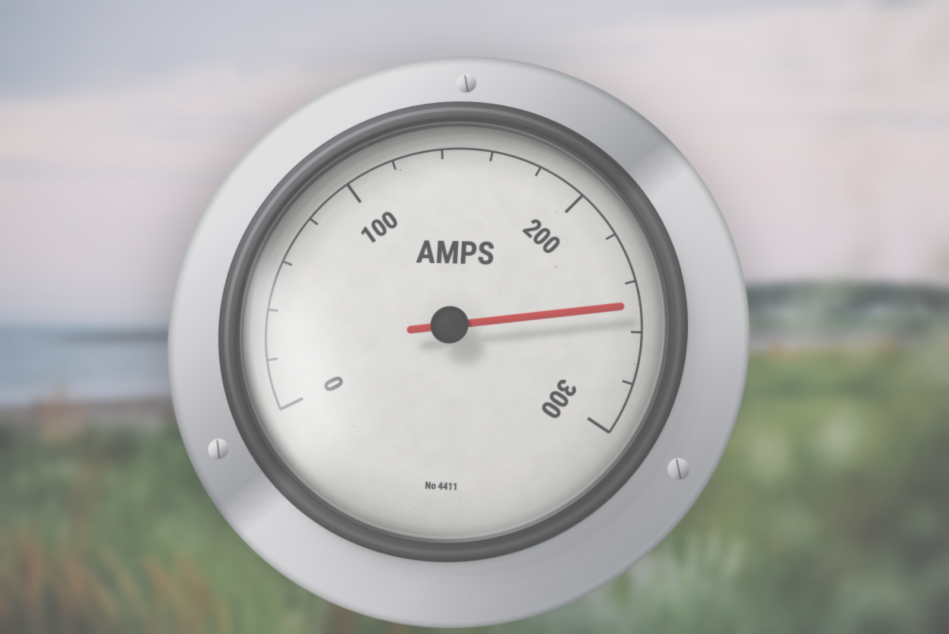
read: {"value": 250, "unit": "A"}
